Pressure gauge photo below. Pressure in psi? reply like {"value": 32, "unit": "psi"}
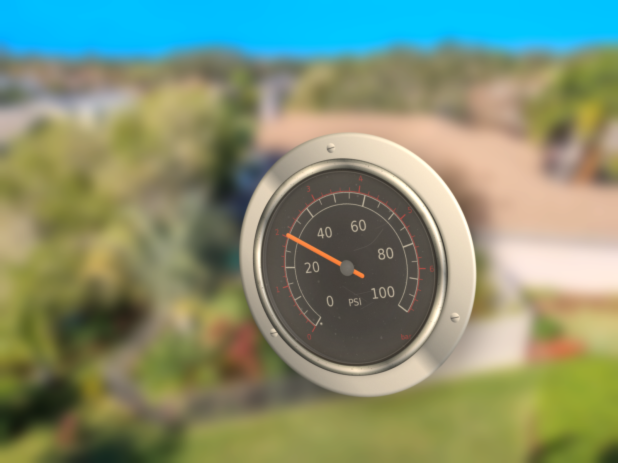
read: {"value": 30, "unit": "psi"}
